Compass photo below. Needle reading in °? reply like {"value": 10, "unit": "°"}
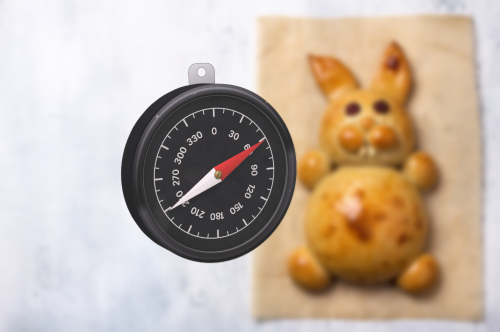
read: {"value": 60, "unit": "°"}
